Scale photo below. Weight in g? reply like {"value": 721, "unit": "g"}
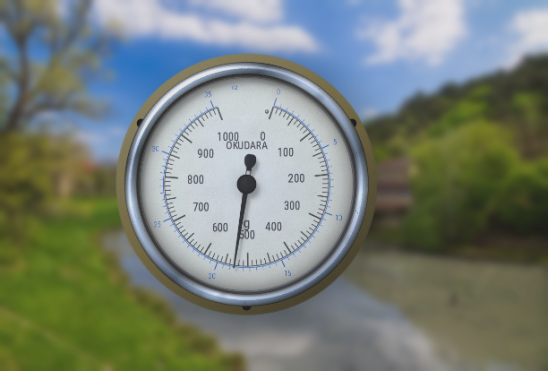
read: {"value": 530, "unit": "g"}
